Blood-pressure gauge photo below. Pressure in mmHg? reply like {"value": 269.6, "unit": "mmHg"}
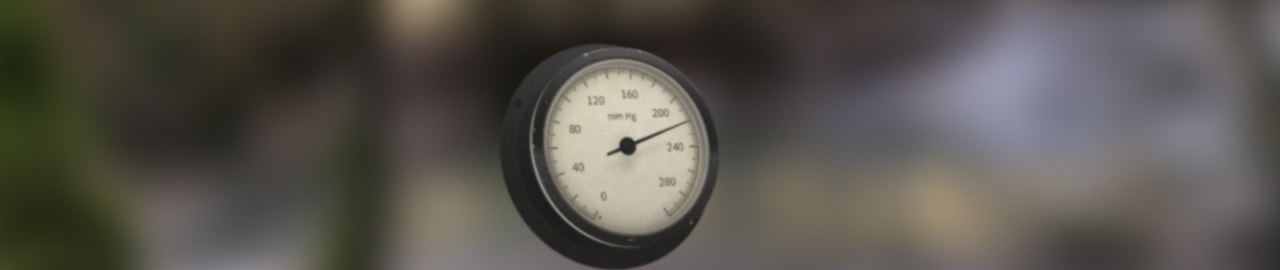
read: {"value": 220, "unit": "mmHg"}
